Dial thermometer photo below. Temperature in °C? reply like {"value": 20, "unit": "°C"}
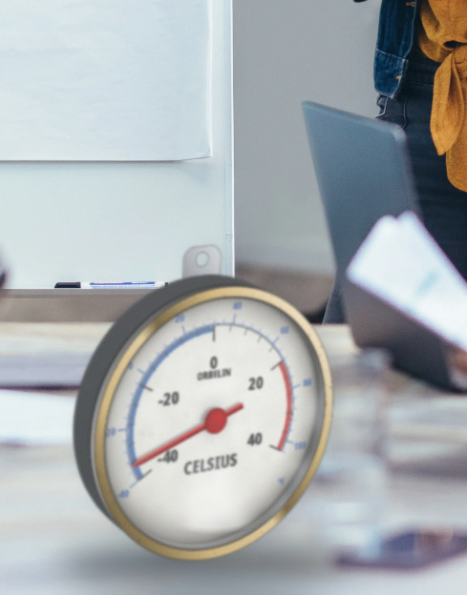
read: {"value": -36, "unit": "°C"}
